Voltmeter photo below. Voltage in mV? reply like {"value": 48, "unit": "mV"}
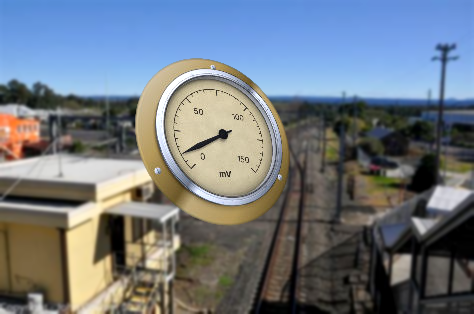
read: {"value": 10, "unit": "mV"}
